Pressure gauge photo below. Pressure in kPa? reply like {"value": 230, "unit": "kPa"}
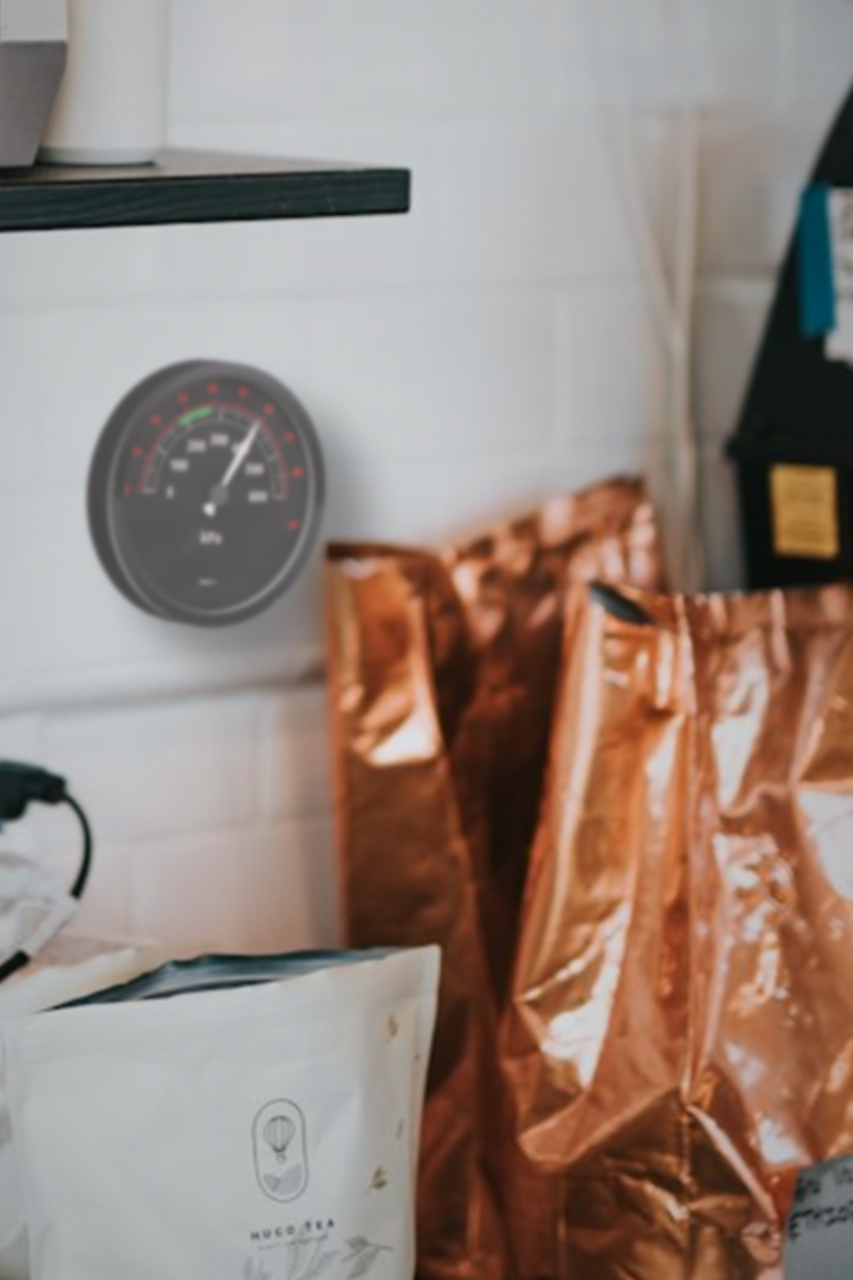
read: {"value": 400, "unit": "kPa"}
